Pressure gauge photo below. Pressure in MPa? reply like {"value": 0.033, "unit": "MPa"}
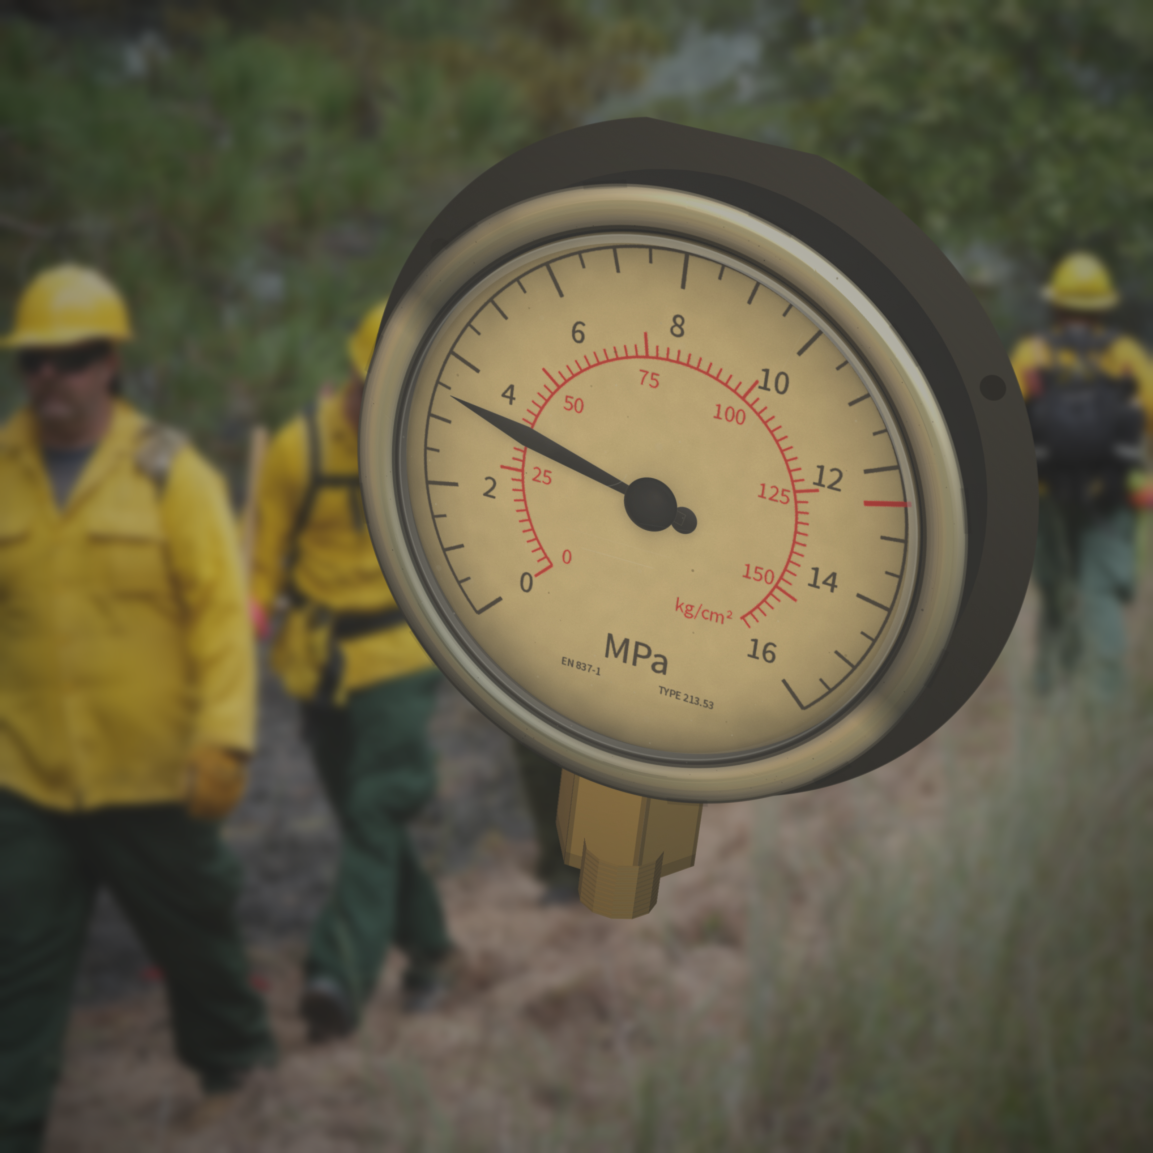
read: {"value": 3.5, "unit": "MPa"}
